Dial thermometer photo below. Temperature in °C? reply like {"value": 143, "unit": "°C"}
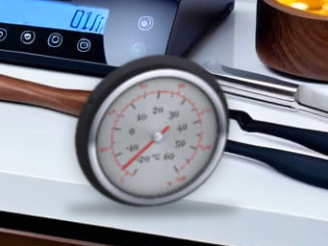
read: {"value": -15, "unit": "°C"}
